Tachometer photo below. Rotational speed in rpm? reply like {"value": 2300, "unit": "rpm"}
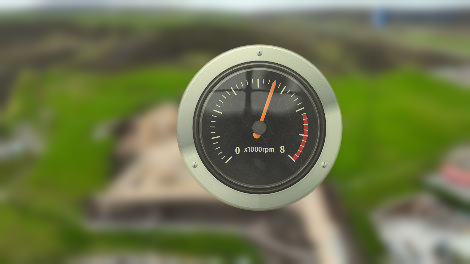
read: {"value": 4600, "unit": "rpm"}
